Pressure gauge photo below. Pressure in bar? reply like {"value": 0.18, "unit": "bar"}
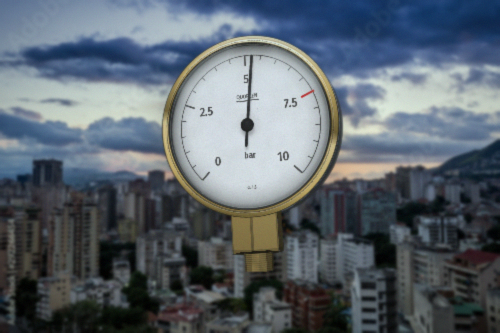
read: {"value": 5.25, "unit": "bar"}
